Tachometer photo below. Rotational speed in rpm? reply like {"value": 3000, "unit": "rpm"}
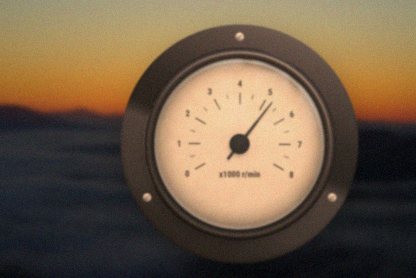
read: {"value": 5250, "unit": "rpm"}
